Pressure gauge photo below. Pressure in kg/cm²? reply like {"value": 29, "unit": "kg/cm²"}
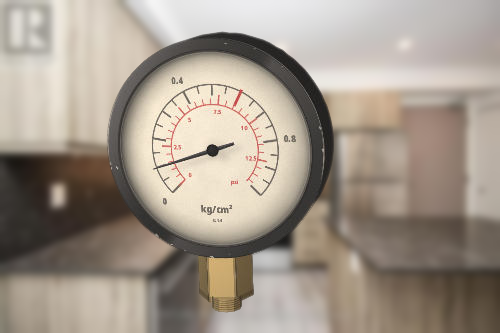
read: {"value": 0.1, "unit": "kg/cm²"}
